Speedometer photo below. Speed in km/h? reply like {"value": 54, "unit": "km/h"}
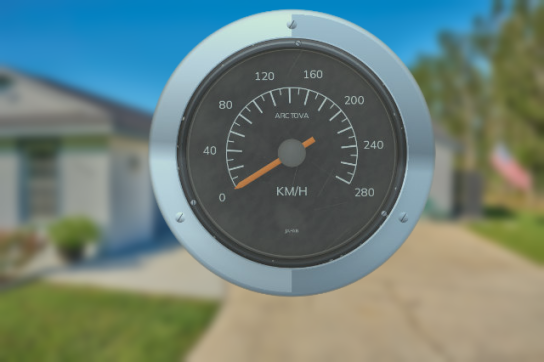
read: {"value": 0, "unit": "km/h"}
